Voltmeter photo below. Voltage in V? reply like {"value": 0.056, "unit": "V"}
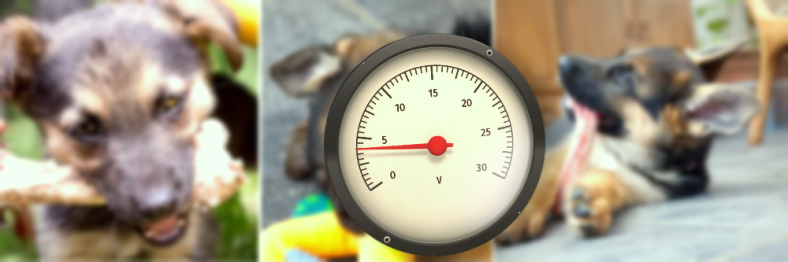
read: {"value": 4, "unit": "V"}
